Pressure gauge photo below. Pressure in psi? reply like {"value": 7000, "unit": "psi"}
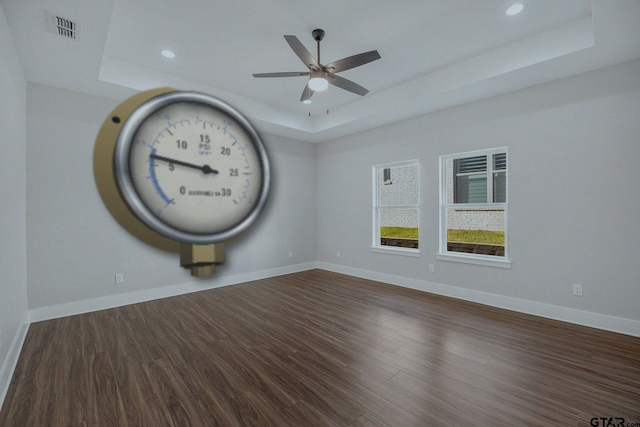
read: {"value": 6, "unit": "psi"}
